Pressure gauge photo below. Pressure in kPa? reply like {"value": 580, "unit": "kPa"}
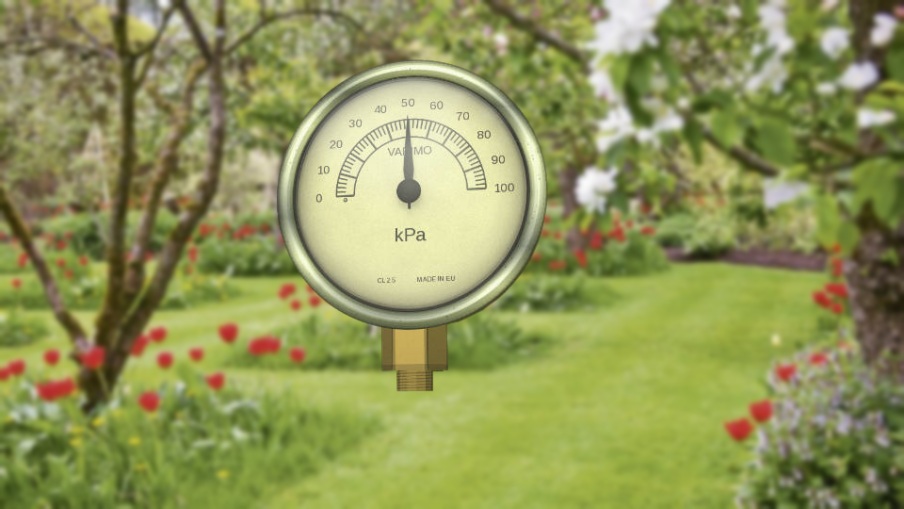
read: {"value": 50, "unit": "kPa"}
